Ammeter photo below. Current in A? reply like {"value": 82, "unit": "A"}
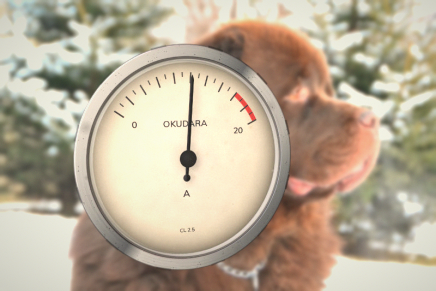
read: {"value": 10, "unit": "A"}
